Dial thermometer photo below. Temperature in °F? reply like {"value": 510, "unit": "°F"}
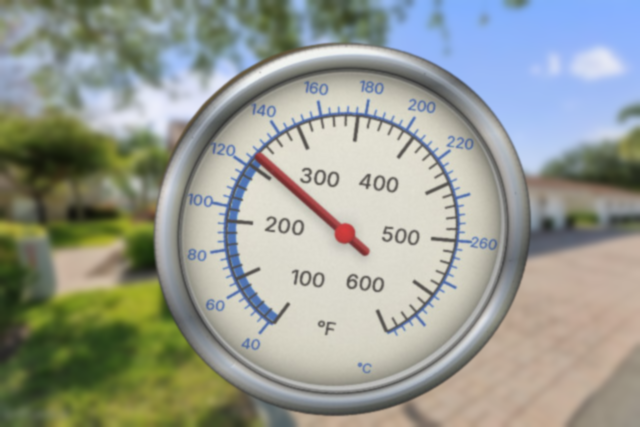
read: {"value": 260, "unit": "°F"}
